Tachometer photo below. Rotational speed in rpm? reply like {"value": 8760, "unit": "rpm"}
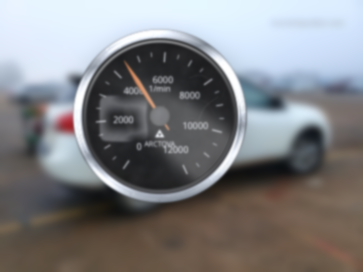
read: {"value": 4500, "unit": "rpm"}
